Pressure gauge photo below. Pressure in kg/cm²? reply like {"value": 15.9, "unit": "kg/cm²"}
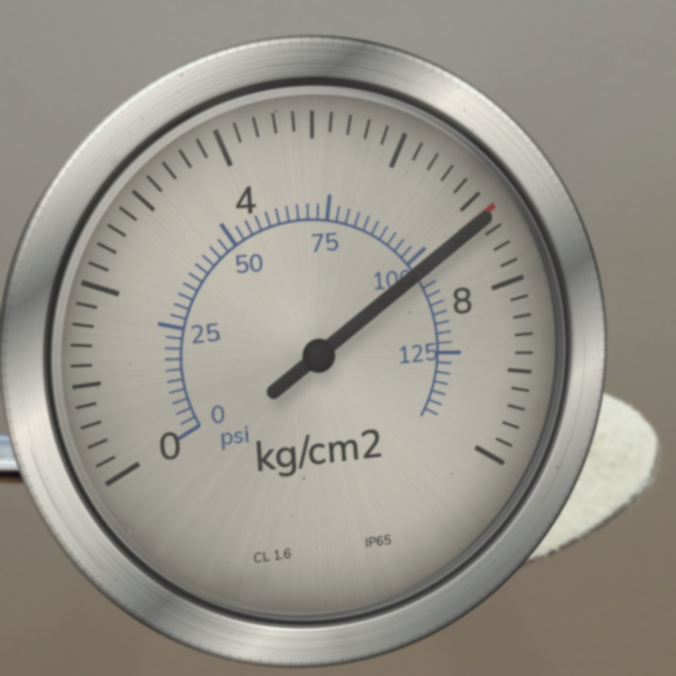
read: {"value": 7.2, "unit": "kg/cm²"}
